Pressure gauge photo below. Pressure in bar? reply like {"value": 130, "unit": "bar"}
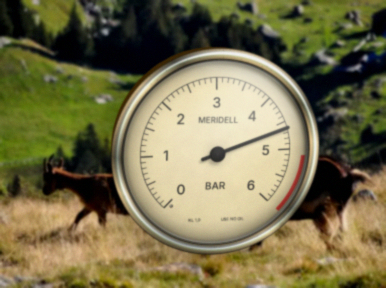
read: {"value": 4.6, "unit": "bar"}
